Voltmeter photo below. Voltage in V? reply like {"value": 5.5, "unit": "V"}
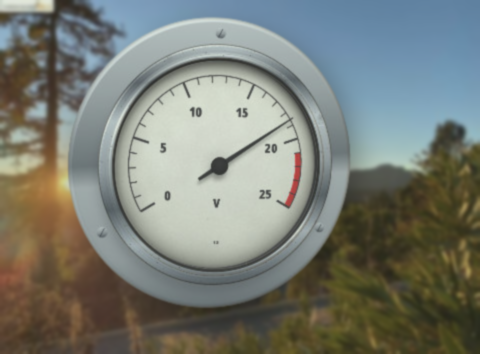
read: {"value": 18.5, "unit": "V"}
